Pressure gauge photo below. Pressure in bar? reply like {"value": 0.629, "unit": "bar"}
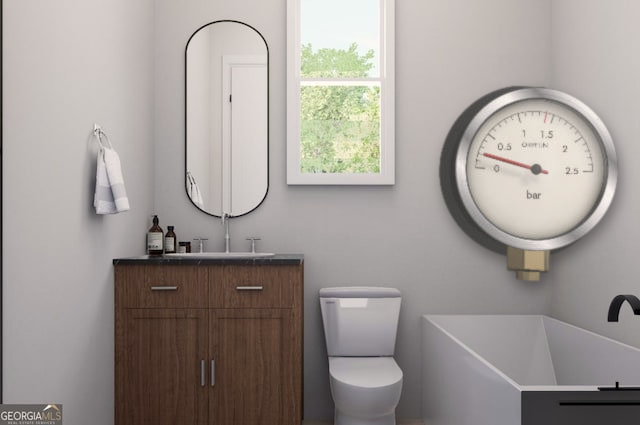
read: {"value": 0.2, "unit": "bar"}
